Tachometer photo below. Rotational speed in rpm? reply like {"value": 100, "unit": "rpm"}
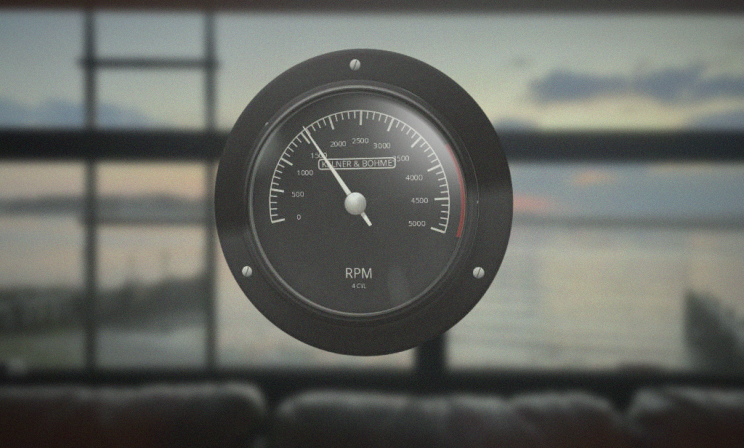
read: {"value": 1600, "unit": "rpm"}
